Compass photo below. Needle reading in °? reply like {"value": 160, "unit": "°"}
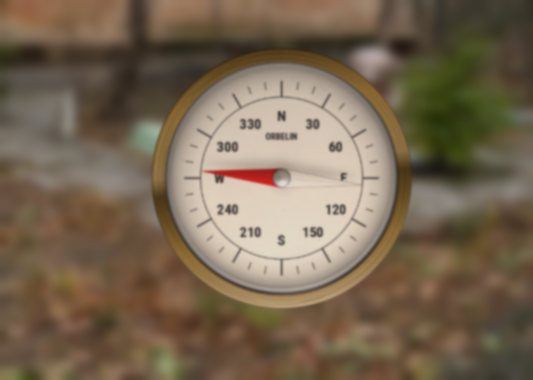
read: {"value": 275, "unit": "°"}
